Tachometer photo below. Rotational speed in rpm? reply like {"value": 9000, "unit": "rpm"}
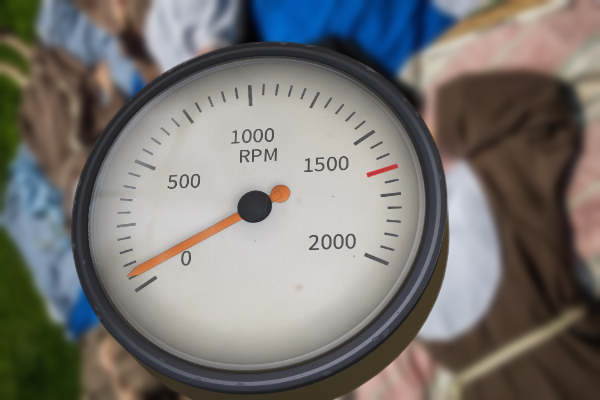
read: {"value": 50, "unit": "rpm"}
